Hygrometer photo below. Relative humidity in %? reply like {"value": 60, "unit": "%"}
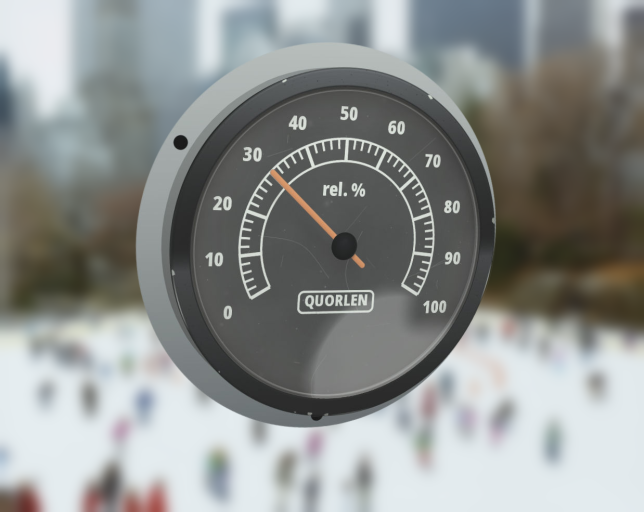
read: {"value": 30, "unit": "%"}
